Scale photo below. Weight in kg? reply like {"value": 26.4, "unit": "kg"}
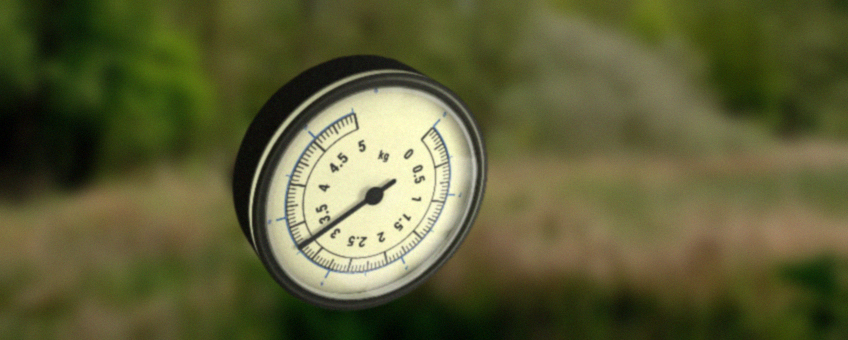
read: {"value": 3.25, "unit": "kg"}
